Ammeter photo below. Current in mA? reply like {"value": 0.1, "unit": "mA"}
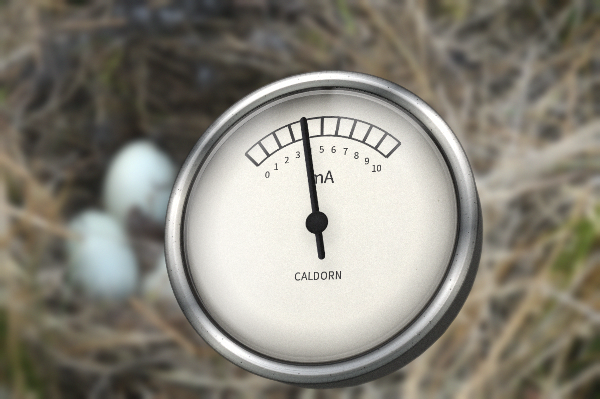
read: {"value": 4, "unit": "mA"}
